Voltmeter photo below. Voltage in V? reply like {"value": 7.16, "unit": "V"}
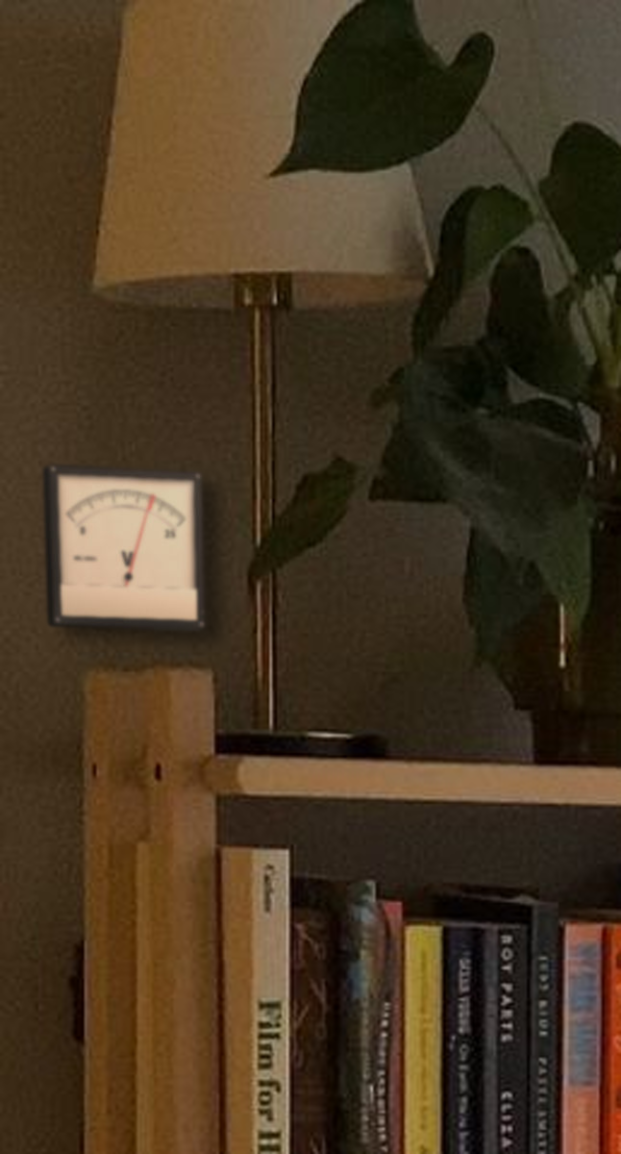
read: {"value": 17.5, "unit": "V"}
